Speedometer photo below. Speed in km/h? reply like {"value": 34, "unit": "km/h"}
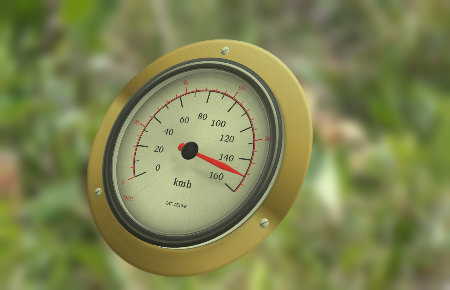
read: {"value": 150, "unit": "km/h"}
